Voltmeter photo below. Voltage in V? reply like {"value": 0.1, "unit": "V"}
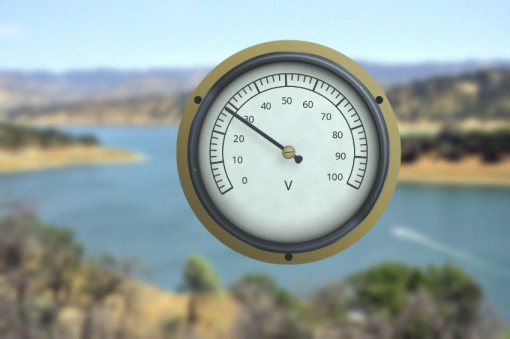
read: {"value": 28, "unit": "V"}
